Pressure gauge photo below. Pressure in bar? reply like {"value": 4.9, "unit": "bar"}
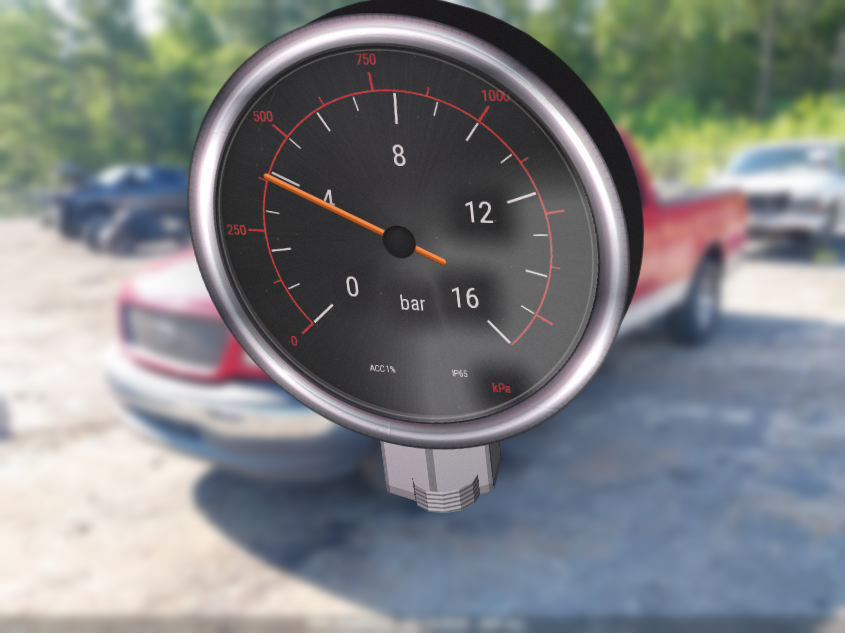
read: {"value": 4, "unit": "bar"}
